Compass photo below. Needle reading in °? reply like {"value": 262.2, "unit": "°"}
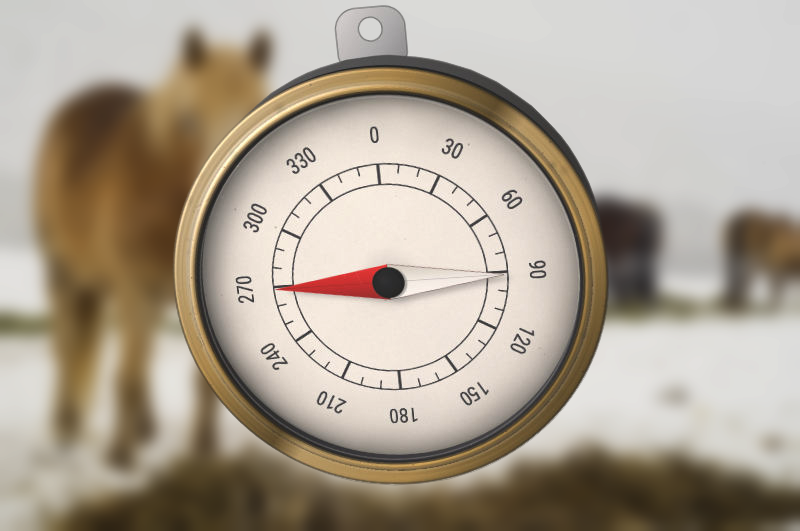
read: {"value": 270, "unit": "°"}
